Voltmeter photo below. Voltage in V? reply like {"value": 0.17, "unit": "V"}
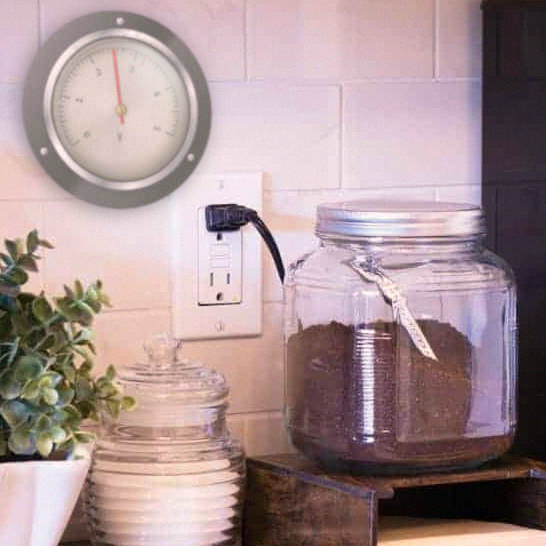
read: {"value": 2.5, "unit": "V"}
